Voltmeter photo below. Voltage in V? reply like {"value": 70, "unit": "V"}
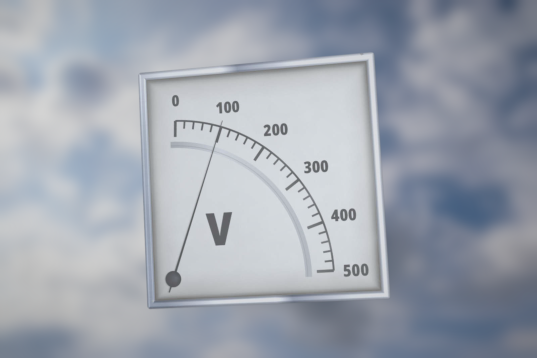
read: {"value": 100, "unit": "V"}
